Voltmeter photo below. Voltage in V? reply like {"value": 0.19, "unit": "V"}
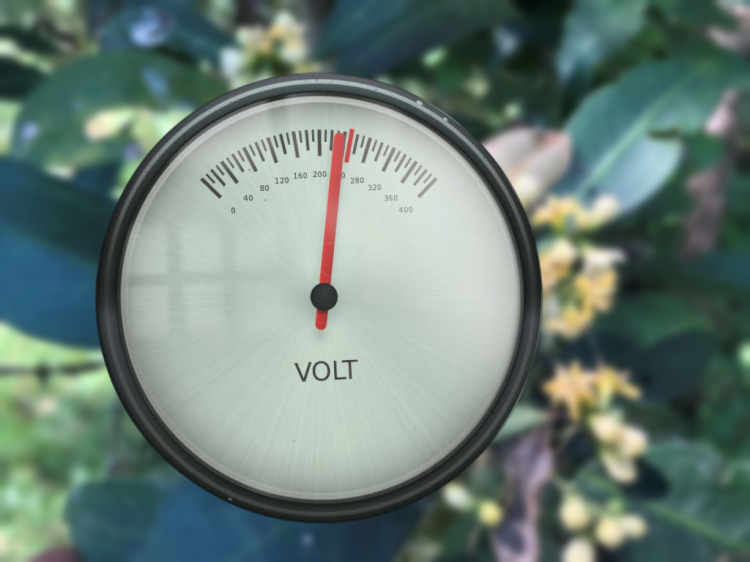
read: {"value": 230, "unit": "V"}
